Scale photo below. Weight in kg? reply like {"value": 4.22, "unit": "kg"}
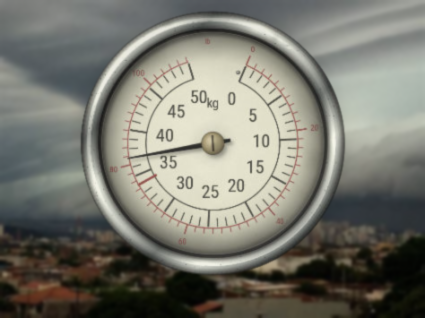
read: {"value": 37, "unit": "kg"}
